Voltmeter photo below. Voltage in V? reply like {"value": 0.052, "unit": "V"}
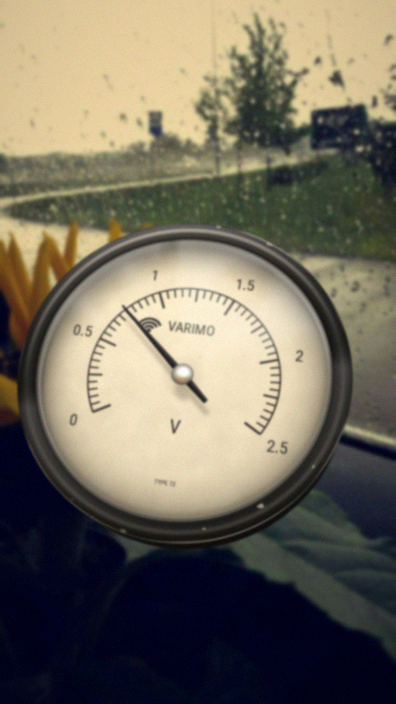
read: {"value": 0.75, "unit": "V"}
